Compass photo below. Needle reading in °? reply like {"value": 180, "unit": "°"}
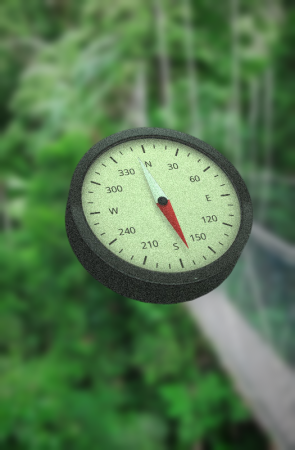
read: {"value": 170, "unit": "°"}
